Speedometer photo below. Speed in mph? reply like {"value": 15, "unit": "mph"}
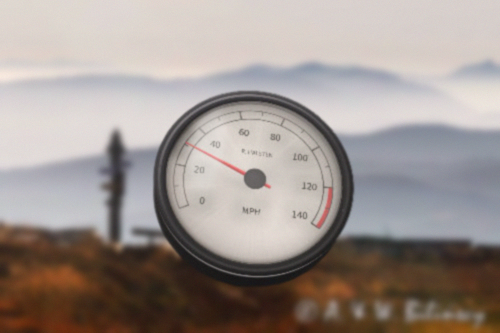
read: {"value": 30, "unit": "mph"}
